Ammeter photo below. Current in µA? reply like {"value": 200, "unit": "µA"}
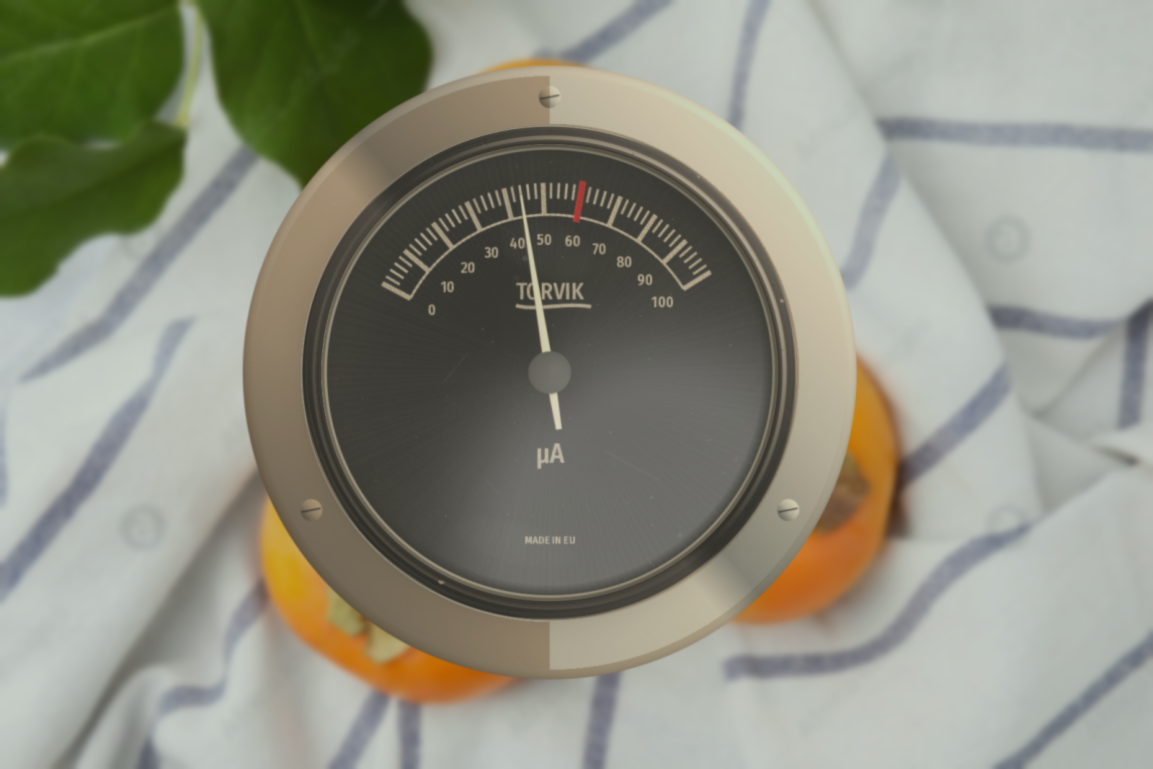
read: {"value": 44, "unit": "µA"}
